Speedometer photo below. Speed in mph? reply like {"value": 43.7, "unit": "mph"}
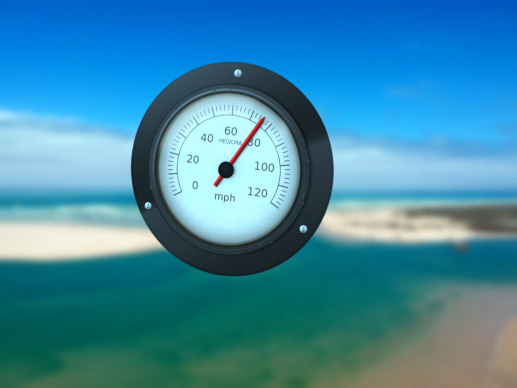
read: {"value": 76, "unit": "mph"}
